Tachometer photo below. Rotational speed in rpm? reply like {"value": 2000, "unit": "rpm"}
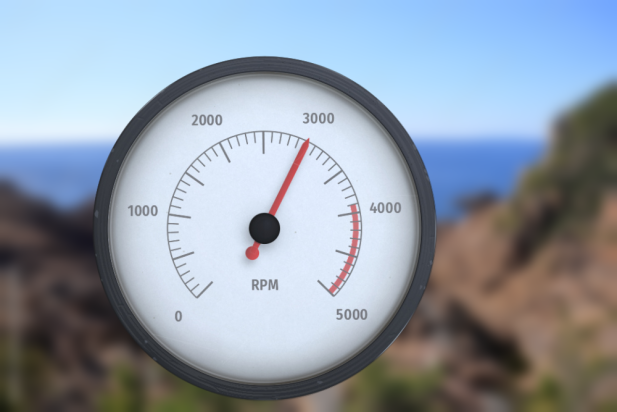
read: {"value": 3000, "unit": "rpm"}
